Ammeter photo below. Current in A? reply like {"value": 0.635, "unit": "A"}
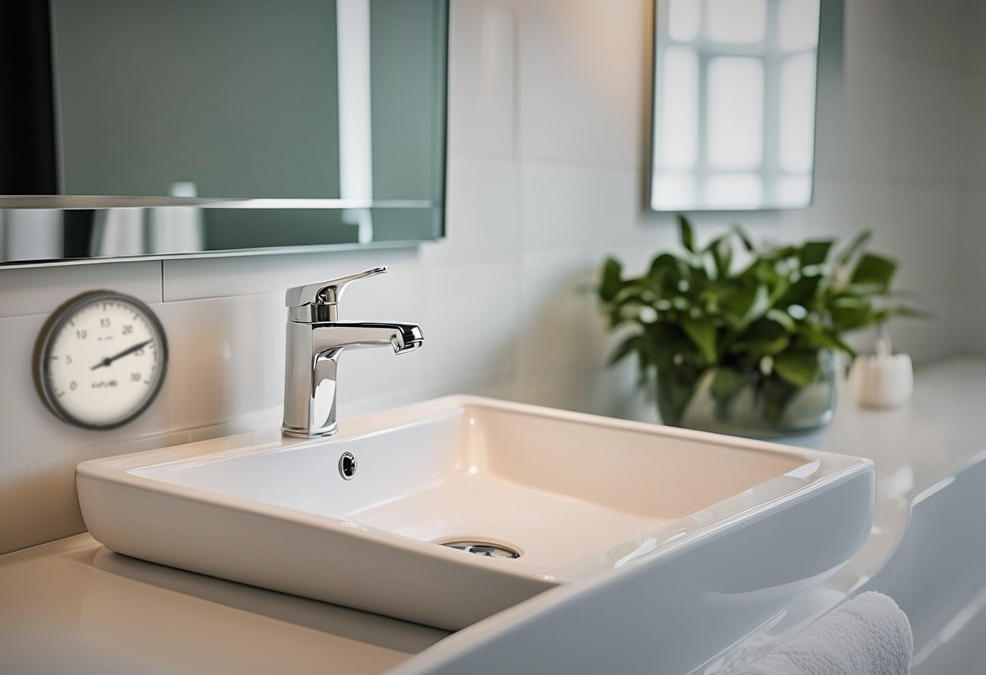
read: {"value": 24, "unit": "A"}
